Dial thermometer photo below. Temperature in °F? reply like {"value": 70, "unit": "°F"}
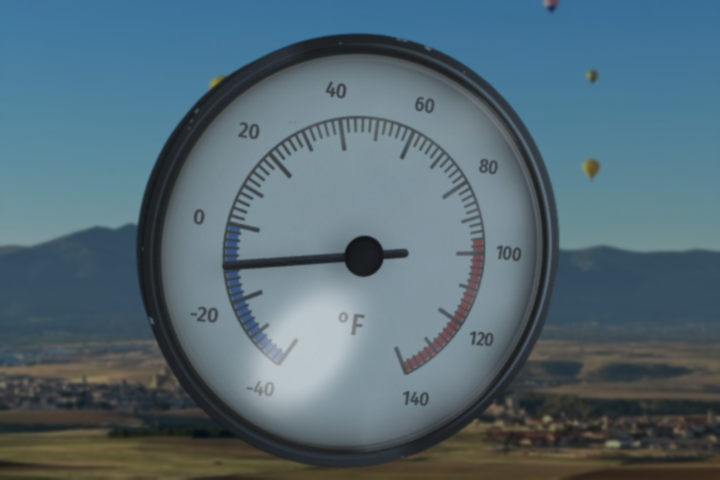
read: {"value": -10, "unit": "°F"}
